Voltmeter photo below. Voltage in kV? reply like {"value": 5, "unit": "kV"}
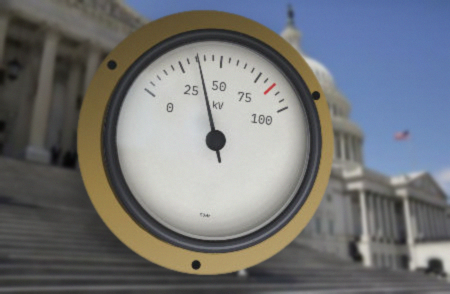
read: {"value": 35, "unit": "kV"}
